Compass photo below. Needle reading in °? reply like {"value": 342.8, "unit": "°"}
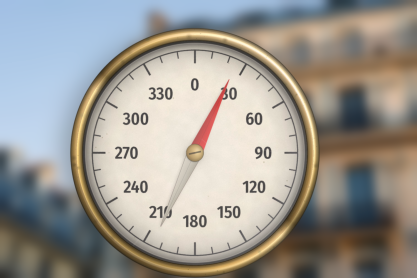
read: {"value": 25, "unit": "°"}
